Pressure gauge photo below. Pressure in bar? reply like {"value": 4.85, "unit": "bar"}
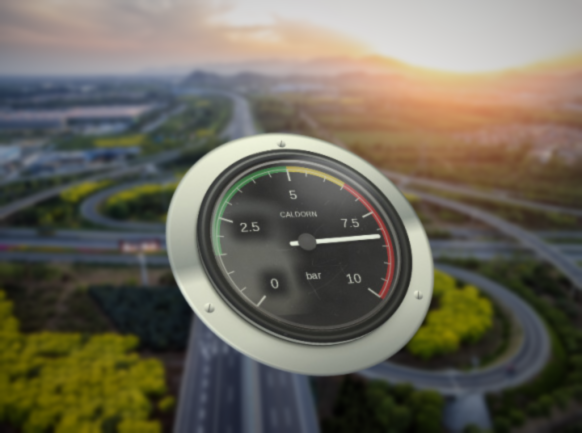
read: {"value": 8.25, "unit": "bar"}
